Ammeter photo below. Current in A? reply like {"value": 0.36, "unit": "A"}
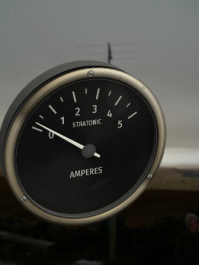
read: {"value": 0.25, "unit": "A"}
